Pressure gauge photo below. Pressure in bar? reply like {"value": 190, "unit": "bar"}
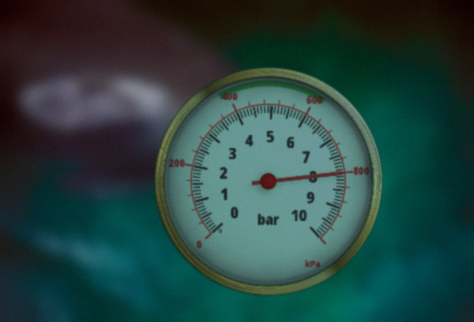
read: {"value": 8, "unit": "bar"}
